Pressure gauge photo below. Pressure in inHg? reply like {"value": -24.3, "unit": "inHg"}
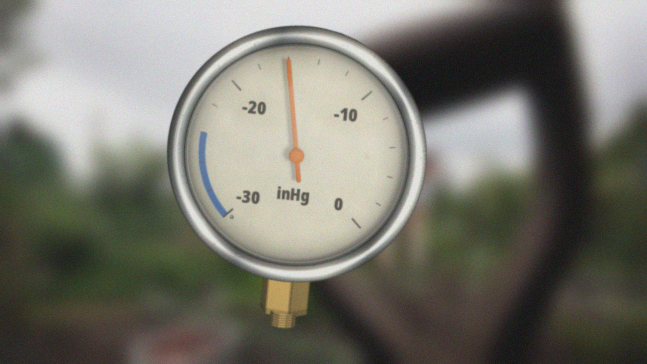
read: {"value": -16, "unit": "inHg"}
